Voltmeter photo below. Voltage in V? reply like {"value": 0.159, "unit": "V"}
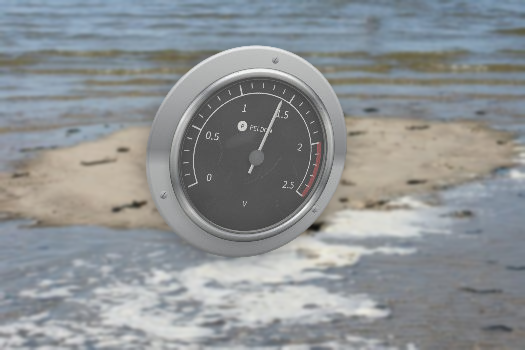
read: {"value": 1.4, "unit": "V"}
